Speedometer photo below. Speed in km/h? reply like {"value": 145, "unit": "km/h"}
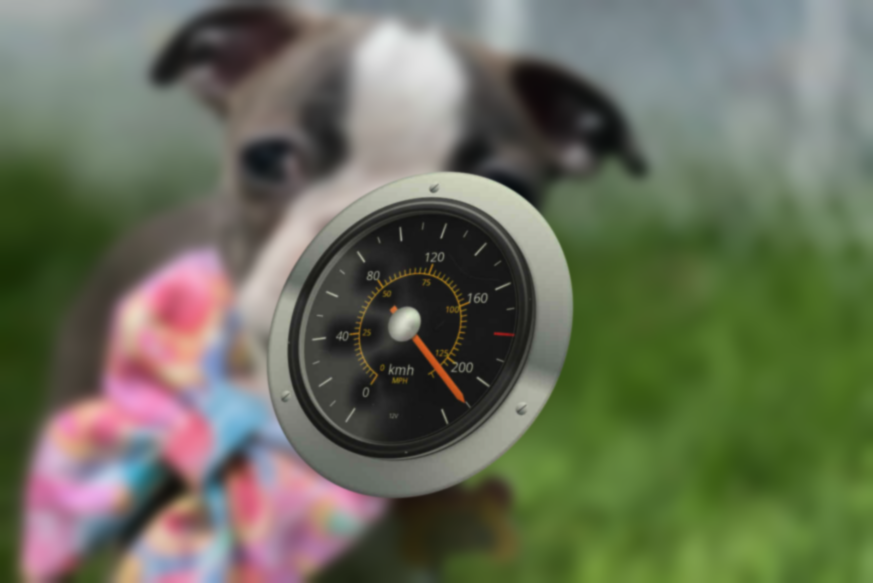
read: {"value": 210, "unit": "km/h"}
